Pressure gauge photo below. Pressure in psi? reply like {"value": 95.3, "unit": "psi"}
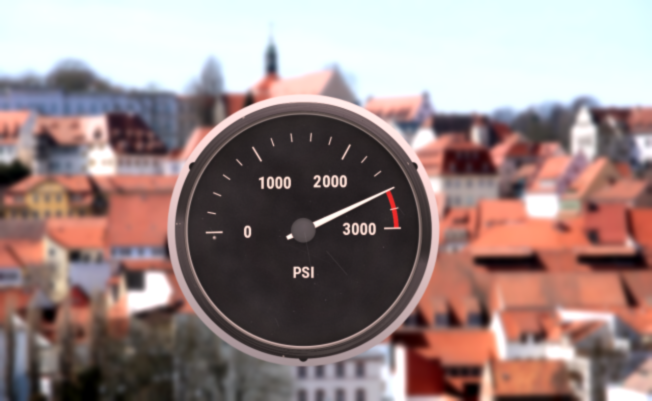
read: {"value": 2600, "unit": "psi"}
